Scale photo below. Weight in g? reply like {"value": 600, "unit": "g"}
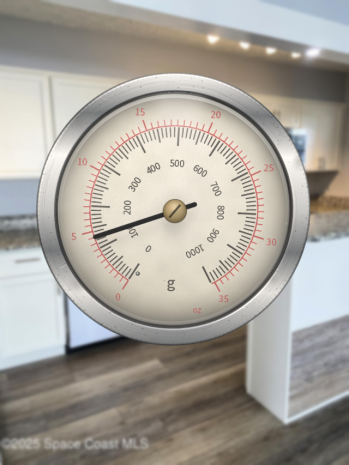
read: {"value": 130, "unit": "g"}
